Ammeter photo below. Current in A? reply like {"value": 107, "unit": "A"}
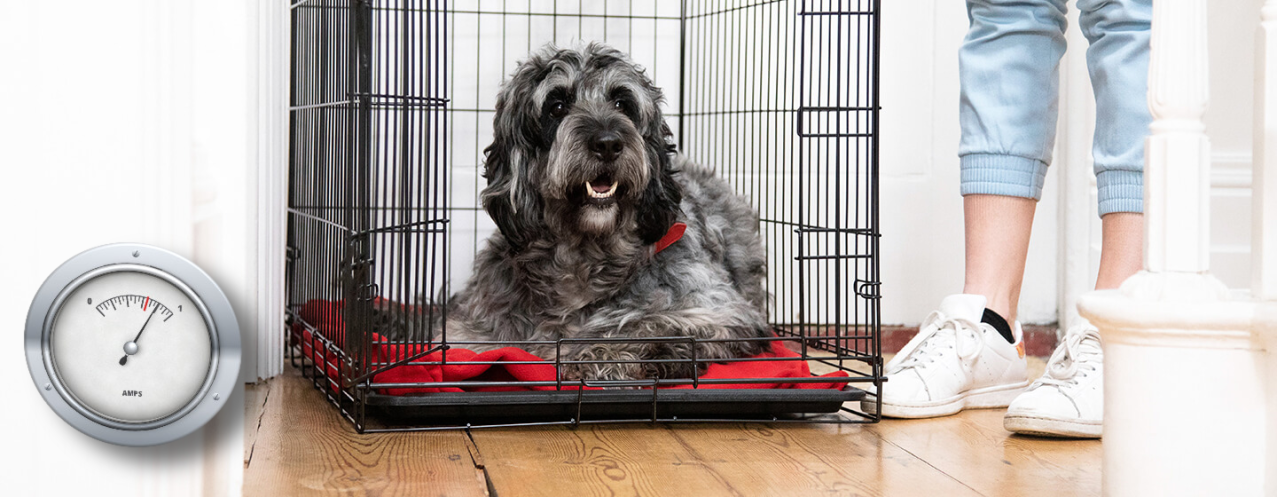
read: {"value": 0.8, "unit": "A"}
